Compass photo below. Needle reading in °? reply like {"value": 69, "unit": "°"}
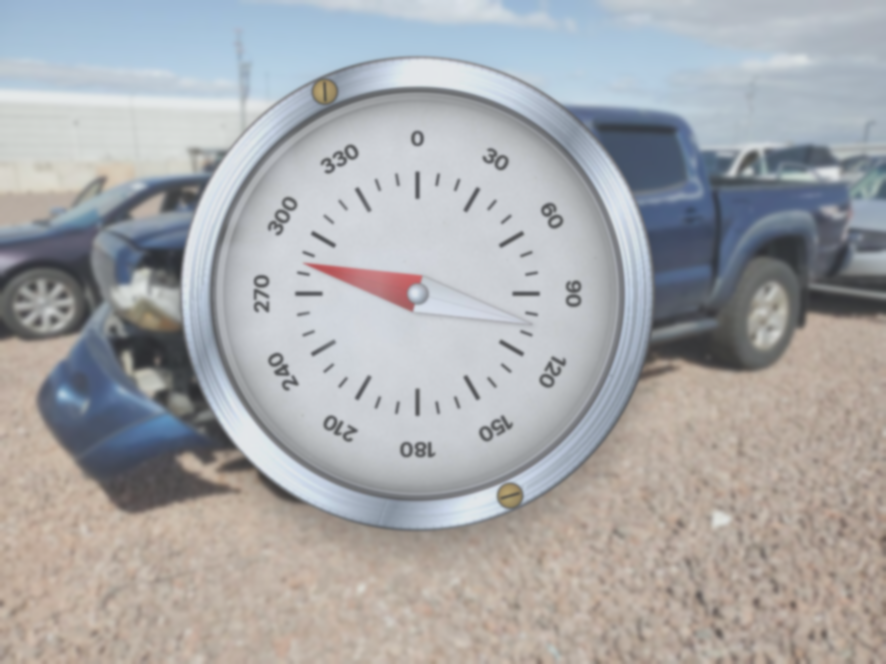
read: {"value": 285, "unit": "°"}
